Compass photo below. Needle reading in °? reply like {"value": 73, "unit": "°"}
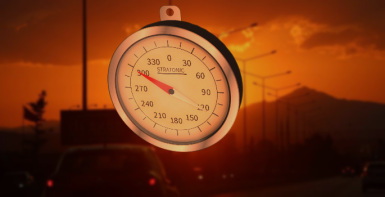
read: {"value": 300, "unit": "°"}
